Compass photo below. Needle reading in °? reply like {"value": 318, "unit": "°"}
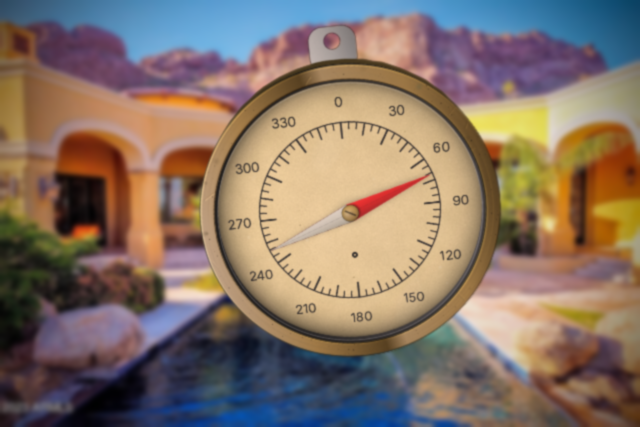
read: {"value": 70, "unit": "°"}
